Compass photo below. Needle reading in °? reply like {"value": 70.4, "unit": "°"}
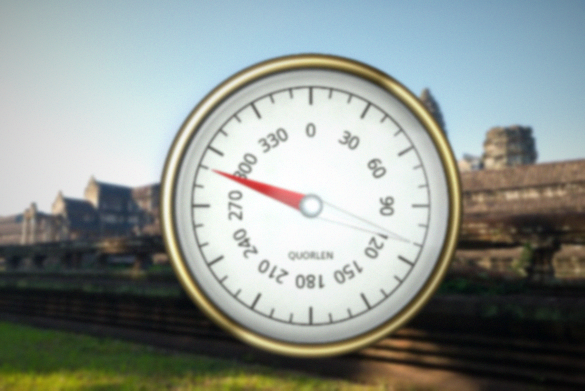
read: {"value": 290, "unit": "°"}
